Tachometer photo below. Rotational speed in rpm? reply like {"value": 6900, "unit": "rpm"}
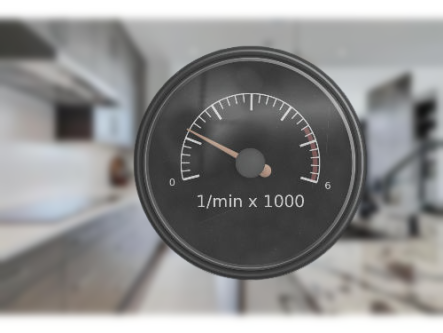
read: {"value": 1200, "unit": "rpm"}
